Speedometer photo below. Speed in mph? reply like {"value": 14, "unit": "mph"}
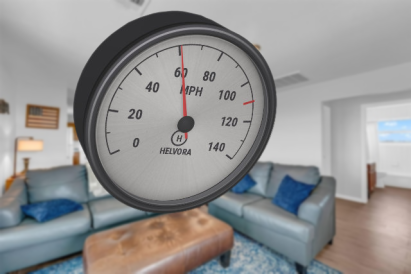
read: {"value": 60, "unit": "mph"}
